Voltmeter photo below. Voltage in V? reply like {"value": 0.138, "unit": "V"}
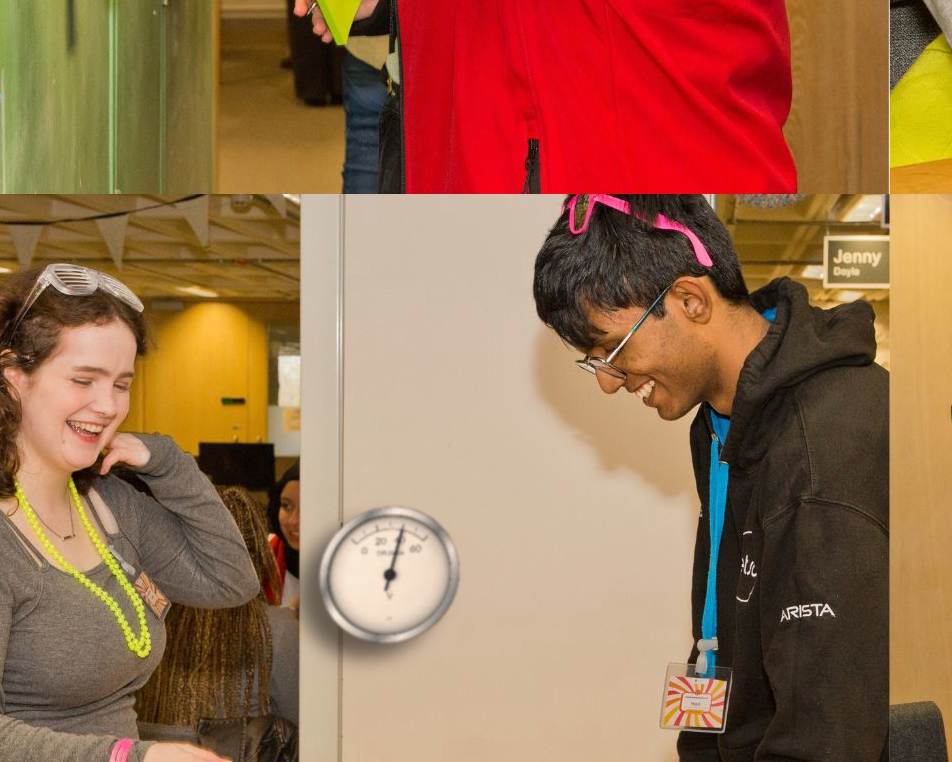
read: {"value": 40, "unit": "V"}
